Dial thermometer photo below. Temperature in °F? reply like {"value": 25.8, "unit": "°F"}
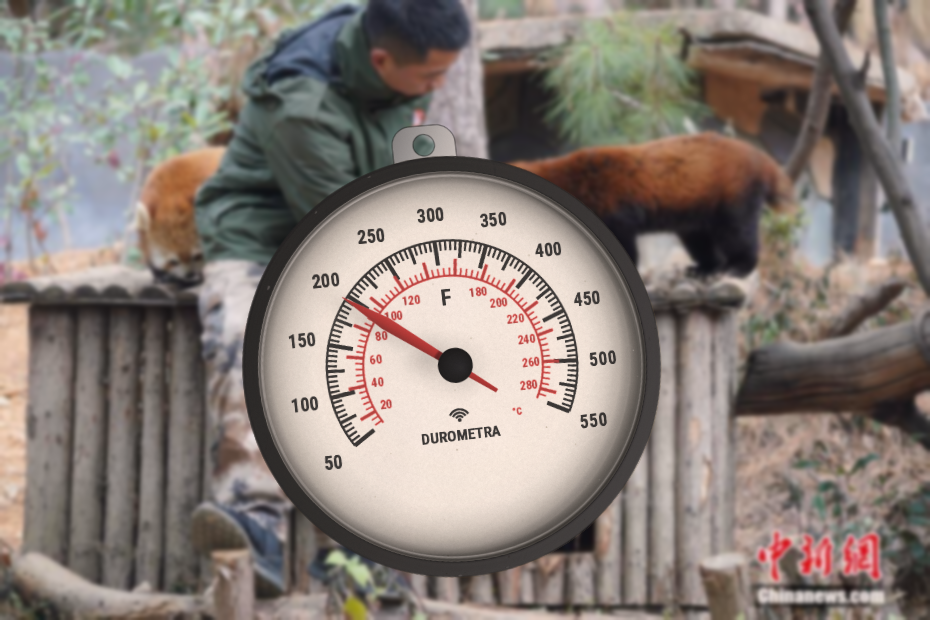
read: {"value": 195, "unit": "°F"}
